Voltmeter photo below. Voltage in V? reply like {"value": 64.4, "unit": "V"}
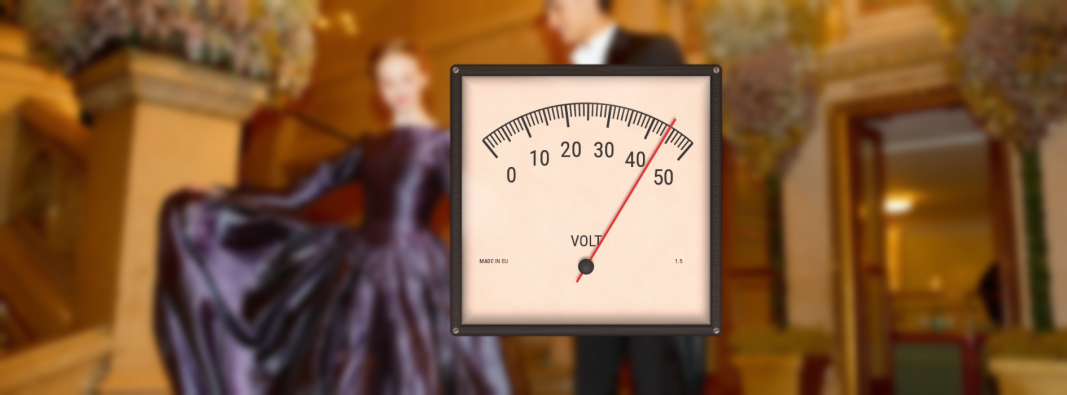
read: {"value": 44, "unit": "V"}
